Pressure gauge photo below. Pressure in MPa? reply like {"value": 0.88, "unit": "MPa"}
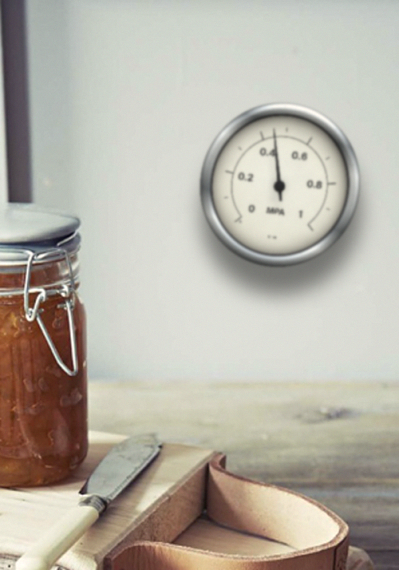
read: {"value": 0.45, "unit": "MPa"}
